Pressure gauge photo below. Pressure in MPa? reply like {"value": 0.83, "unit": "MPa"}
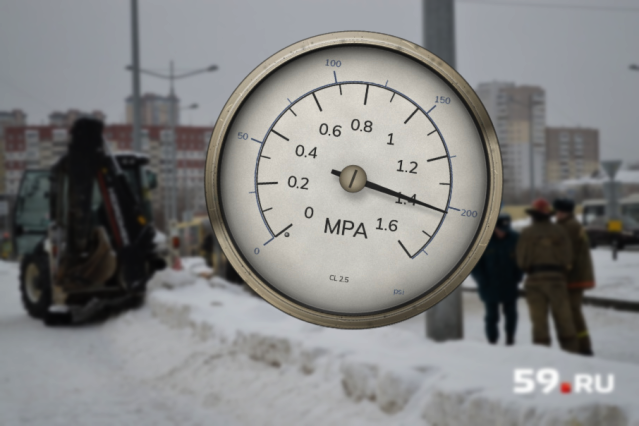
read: {"value": 1.4, "unit": "MPa"}
